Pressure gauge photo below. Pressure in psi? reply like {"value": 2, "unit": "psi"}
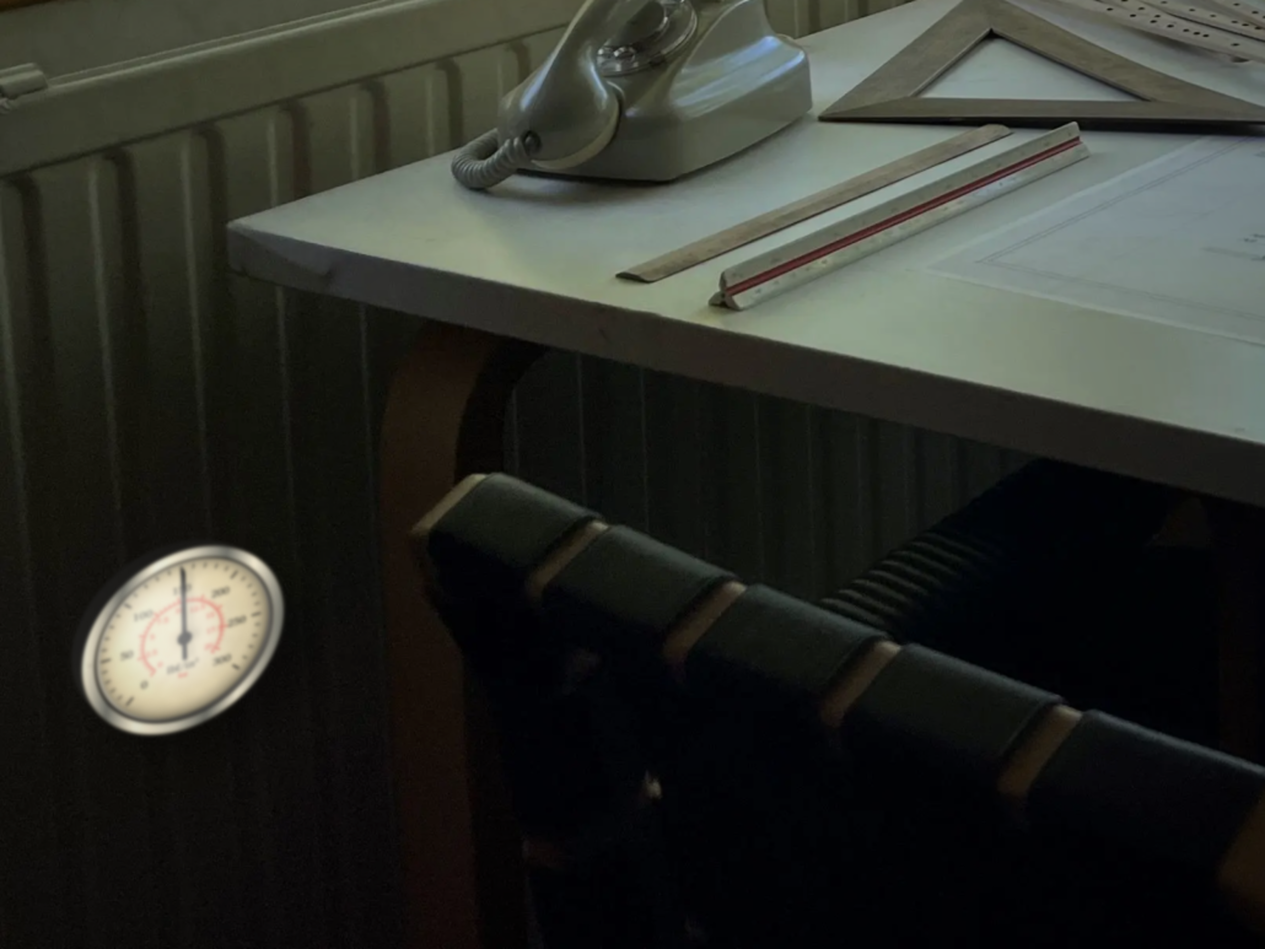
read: {"value": 150, "unit": "psi"}
